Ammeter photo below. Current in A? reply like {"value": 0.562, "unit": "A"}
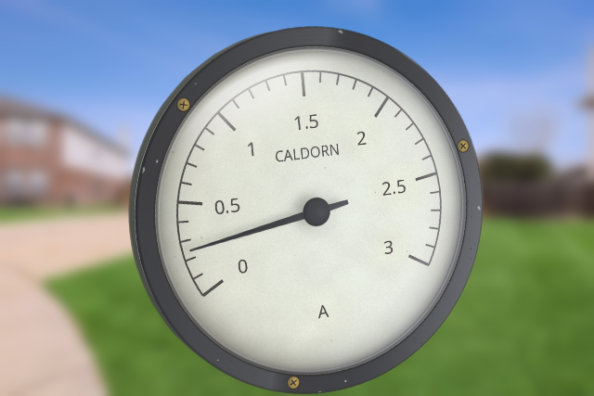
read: {"value": 0.25, "unit": "A"}
